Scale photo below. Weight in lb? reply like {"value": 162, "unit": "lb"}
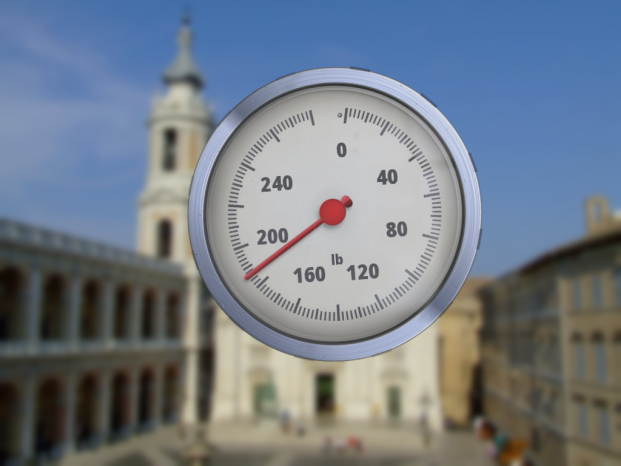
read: {"value": 186, "unit": "lb"}
